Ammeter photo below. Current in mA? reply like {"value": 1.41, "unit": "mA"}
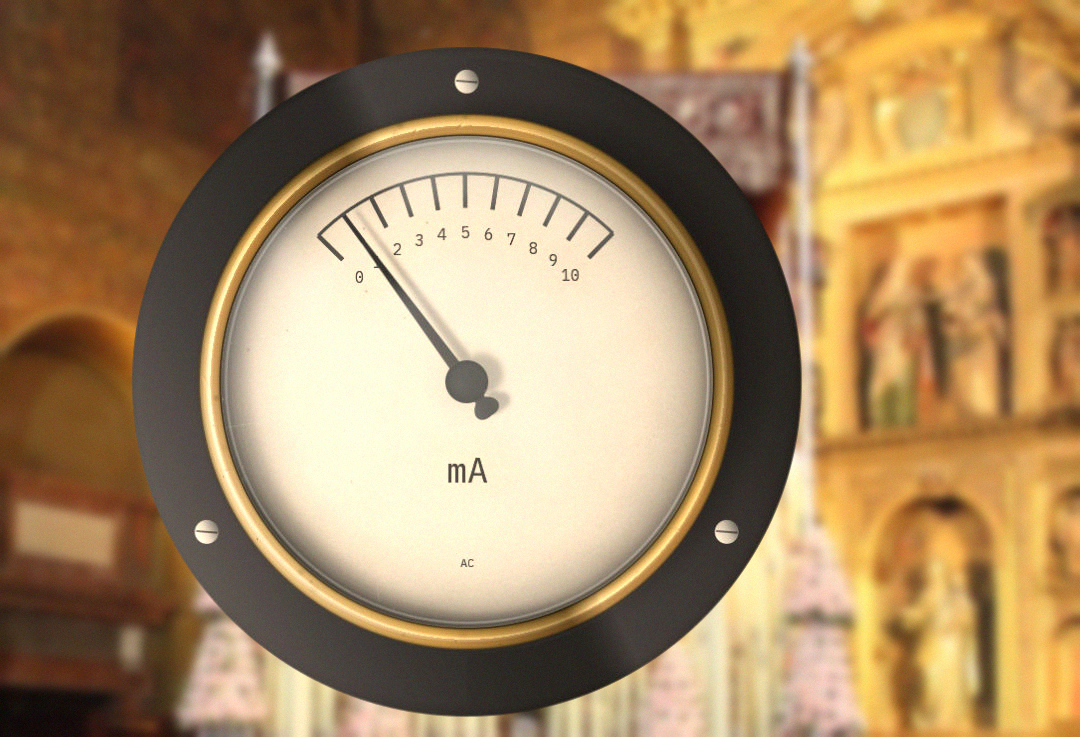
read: {"value": 1, "unit": "mA"}
